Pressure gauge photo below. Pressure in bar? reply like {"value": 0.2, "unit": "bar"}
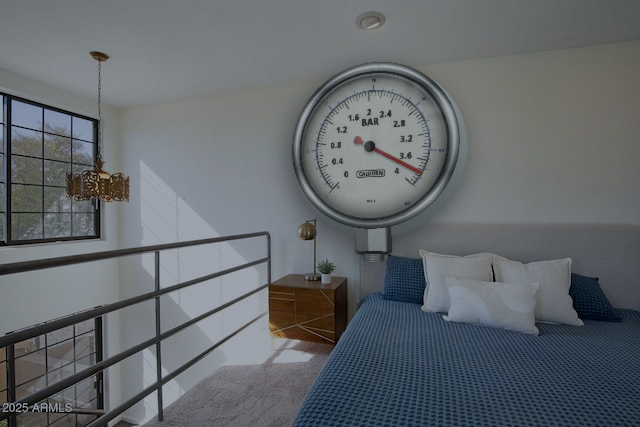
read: {"value": 3.8, "unit": "bar"}
